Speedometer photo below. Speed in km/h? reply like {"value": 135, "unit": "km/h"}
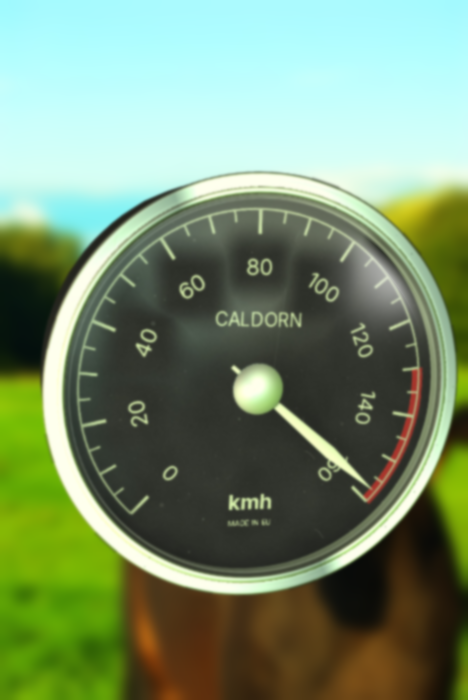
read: {"value": 157.5, "unit": "km/h"}
